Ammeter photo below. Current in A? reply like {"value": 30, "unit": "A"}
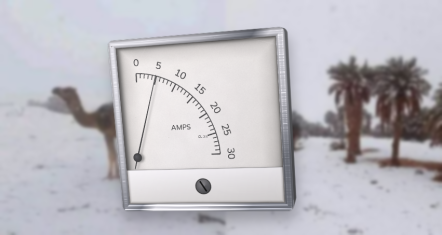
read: {"value": 5, "unit": "A"}
